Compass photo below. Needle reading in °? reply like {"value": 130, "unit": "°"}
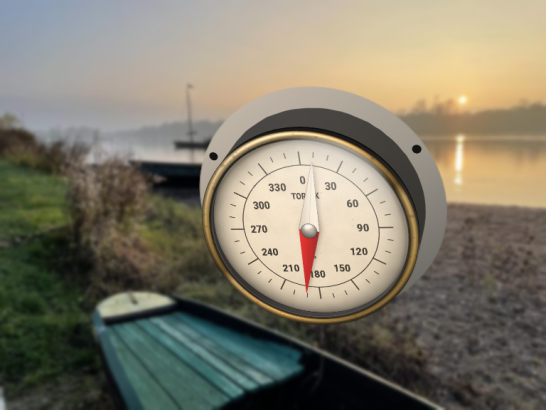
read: {"value": 190, "unit": "°"}
